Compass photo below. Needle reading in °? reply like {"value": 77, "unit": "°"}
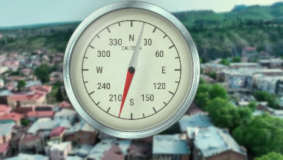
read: {"value": 195, "unit": "°"}
